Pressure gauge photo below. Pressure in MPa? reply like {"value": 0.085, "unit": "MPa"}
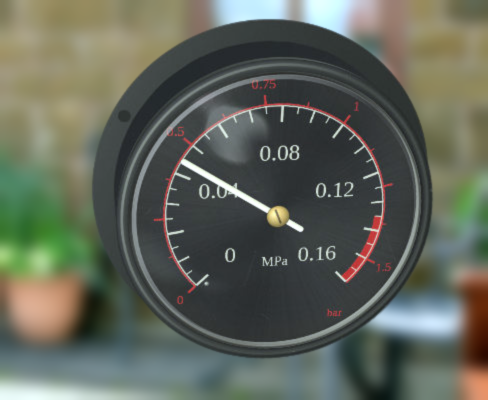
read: {"value": 0.045, "unit": "MPa"}
